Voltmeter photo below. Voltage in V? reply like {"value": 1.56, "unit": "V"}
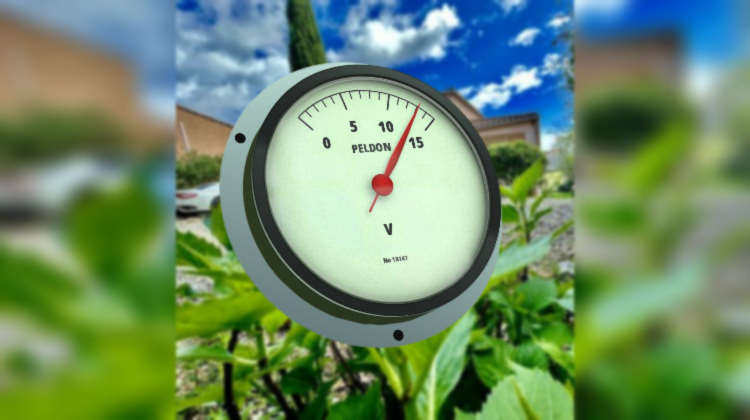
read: {"value": 13, "unit": "V"}
